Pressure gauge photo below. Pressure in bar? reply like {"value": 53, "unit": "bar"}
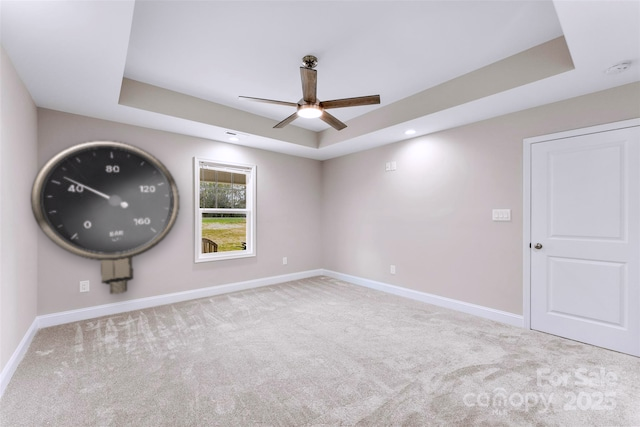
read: {"value": 45, "unit": "bar"}
